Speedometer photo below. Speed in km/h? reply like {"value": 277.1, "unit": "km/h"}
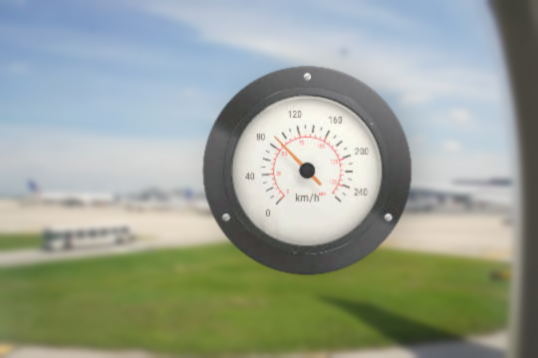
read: {"value": 90, "unit": "km/h"}
